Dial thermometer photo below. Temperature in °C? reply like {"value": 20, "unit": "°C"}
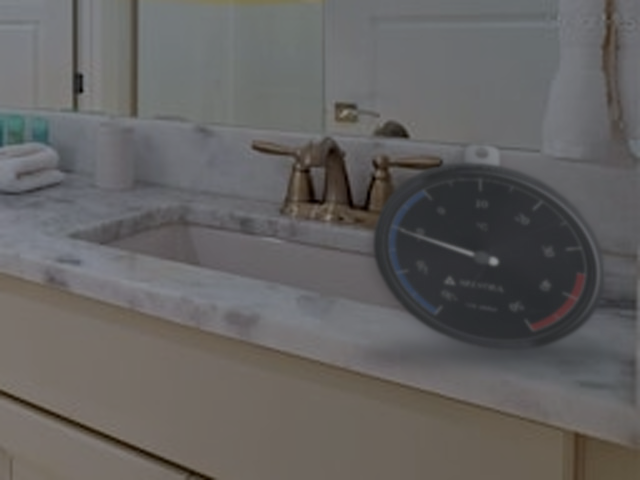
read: {"value": -10, "unit": "°C"}
